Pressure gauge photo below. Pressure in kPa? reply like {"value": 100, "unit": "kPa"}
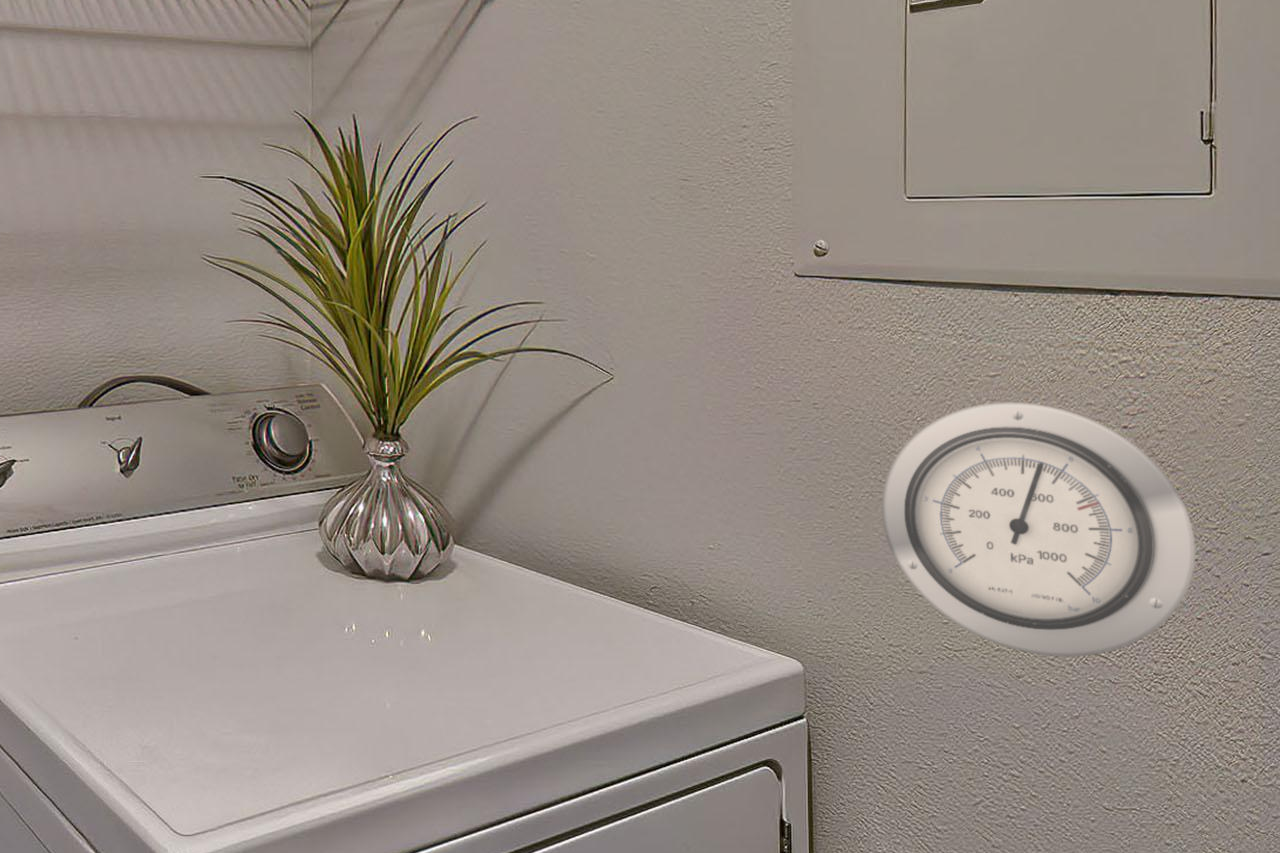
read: {"value": 550, "unit": "kPa"}
